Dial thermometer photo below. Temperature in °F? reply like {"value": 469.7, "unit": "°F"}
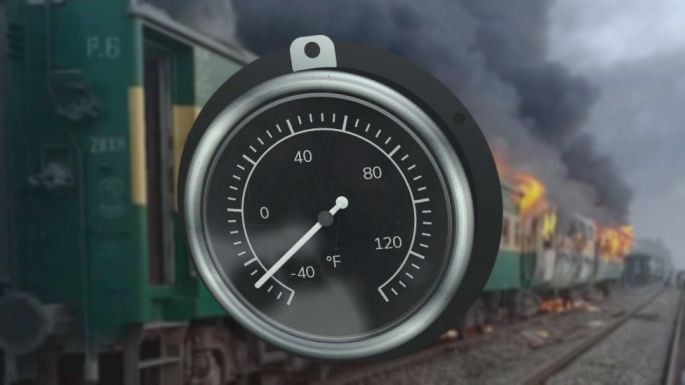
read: {"value": -28, "unit": "°F"}
